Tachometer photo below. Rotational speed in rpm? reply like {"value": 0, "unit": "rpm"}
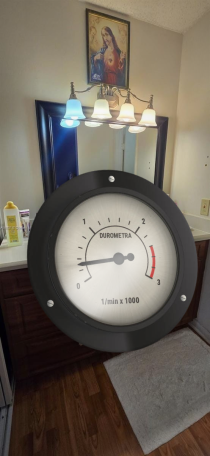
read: {"value": 300, "unit": "rpm"}
